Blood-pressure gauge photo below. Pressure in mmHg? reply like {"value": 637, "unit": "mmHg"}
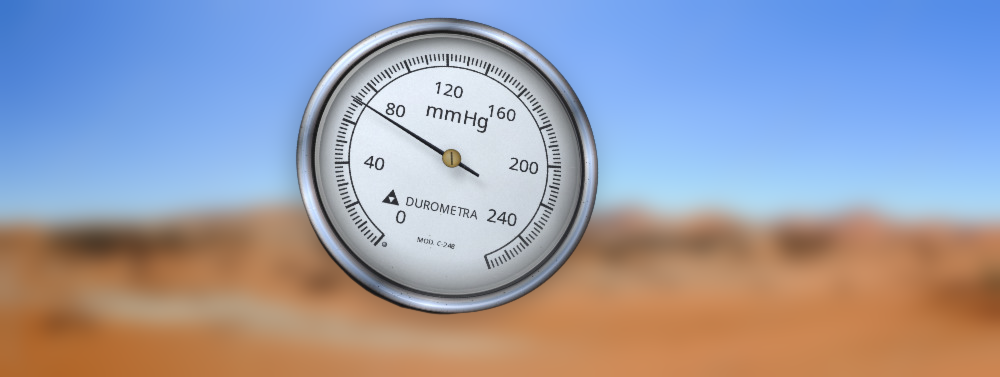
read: {"value": 70, "unit": "mmHg"}
